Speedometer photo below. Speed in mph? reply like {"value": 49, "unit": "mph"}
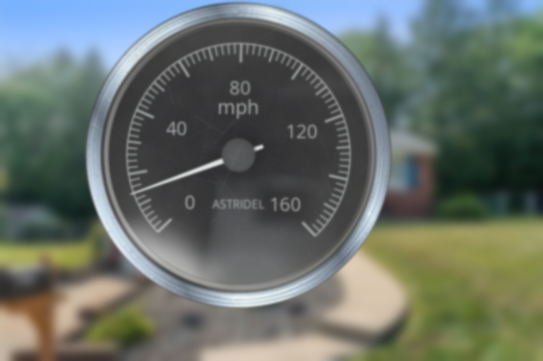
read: {"value": 14, "unit": "mph"}
